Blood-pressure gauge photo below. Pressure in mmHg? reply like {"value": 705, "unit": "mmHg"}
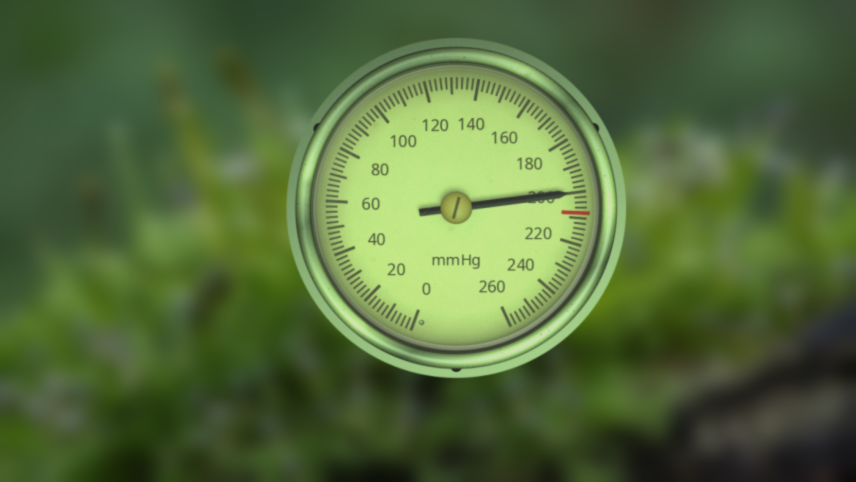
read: {"value": 200, "unit": "mmHg"}
